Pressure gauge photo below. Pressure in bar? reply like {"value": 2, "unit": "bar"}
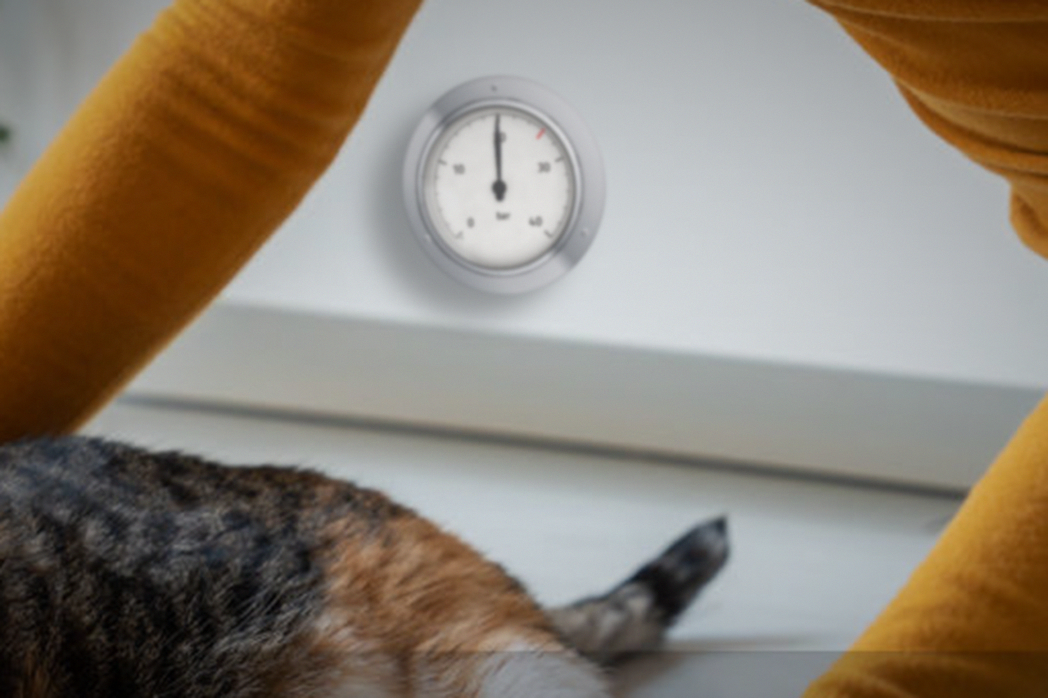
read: {"value": 20, "unit": "bar"}
